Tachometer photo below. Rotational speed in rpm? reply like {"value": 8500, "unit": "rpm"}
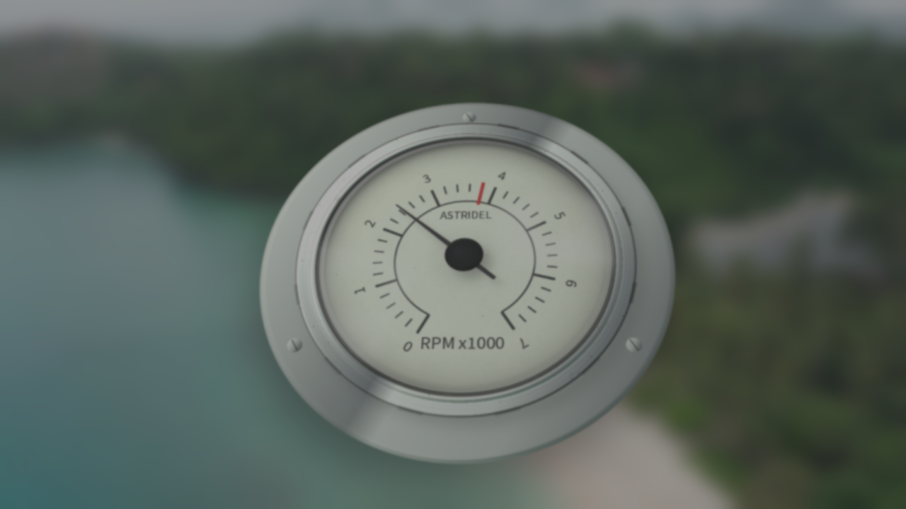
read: {"value": 2400, "unit": "rpm"}
